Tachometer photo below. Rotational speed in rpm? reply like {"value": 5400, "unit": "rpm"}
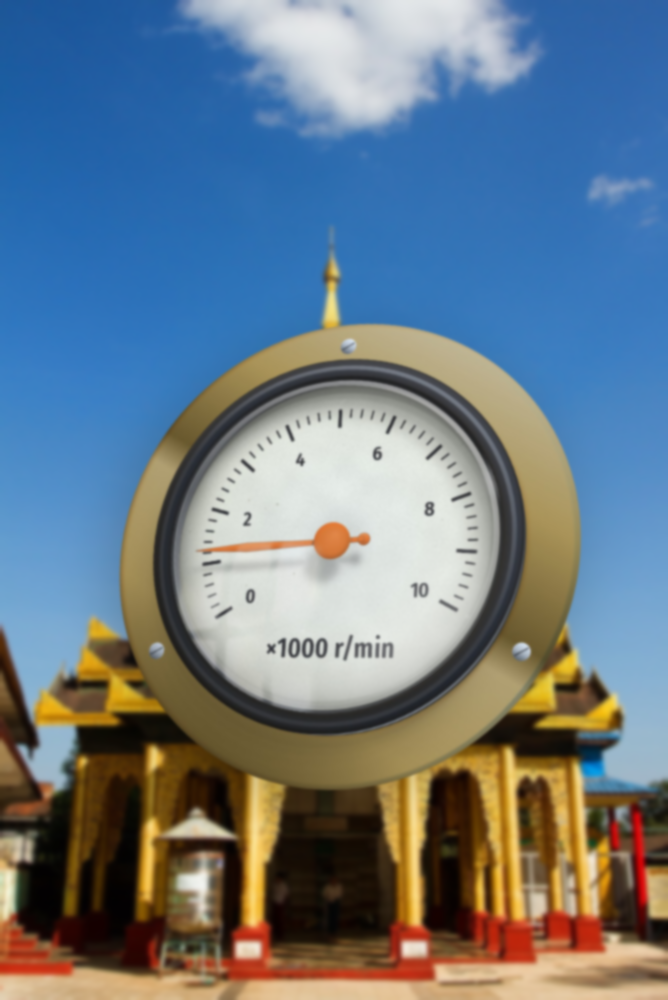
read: {"value": 1200, "unit": "rpm"}
